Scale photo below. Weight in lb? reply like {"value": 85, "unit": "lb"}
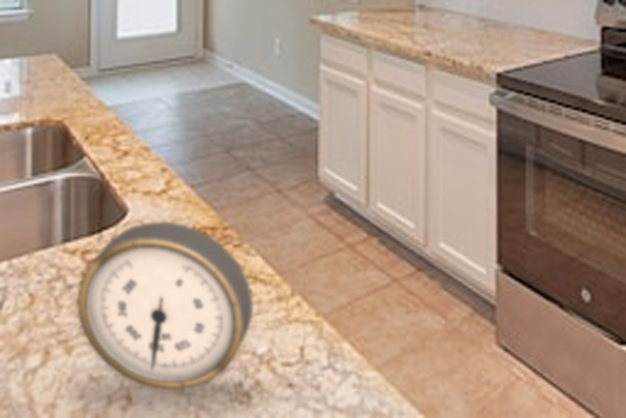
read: {"value": 160, "unit": "lb"}
